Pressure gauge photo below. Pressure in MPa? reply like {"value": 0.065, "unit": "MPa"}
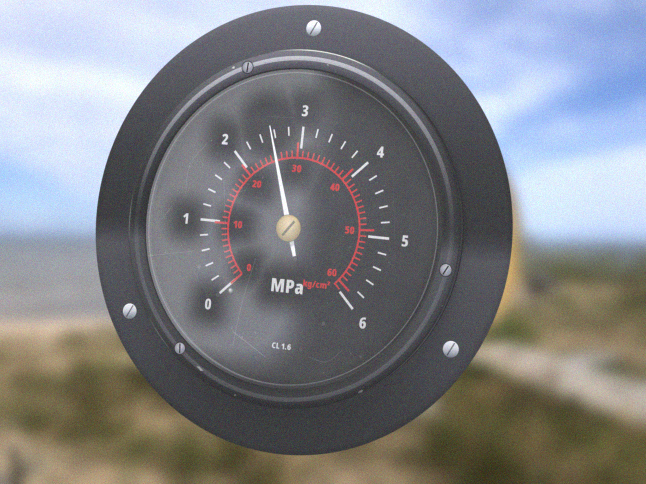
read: {"value": 2.6, "unit": "MPa"}
